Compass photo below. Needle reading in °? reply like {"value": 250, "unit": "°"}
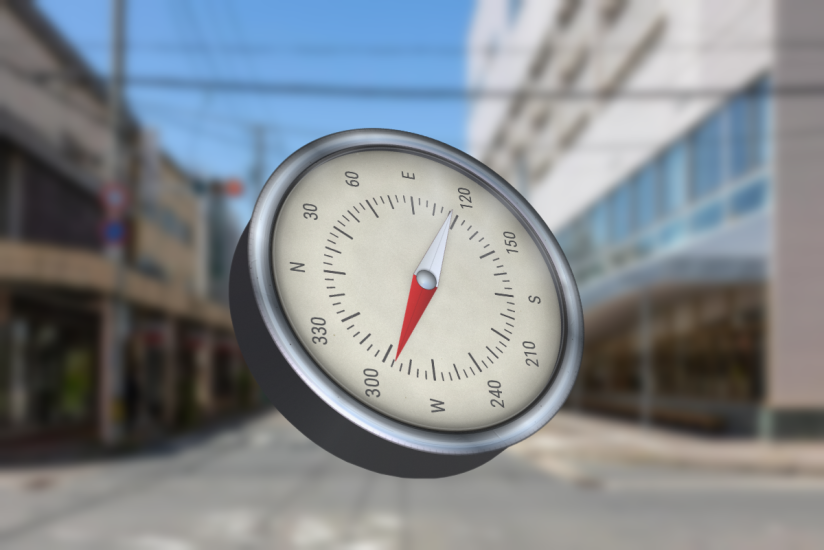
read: {"value": 295, "unit": "°"}
